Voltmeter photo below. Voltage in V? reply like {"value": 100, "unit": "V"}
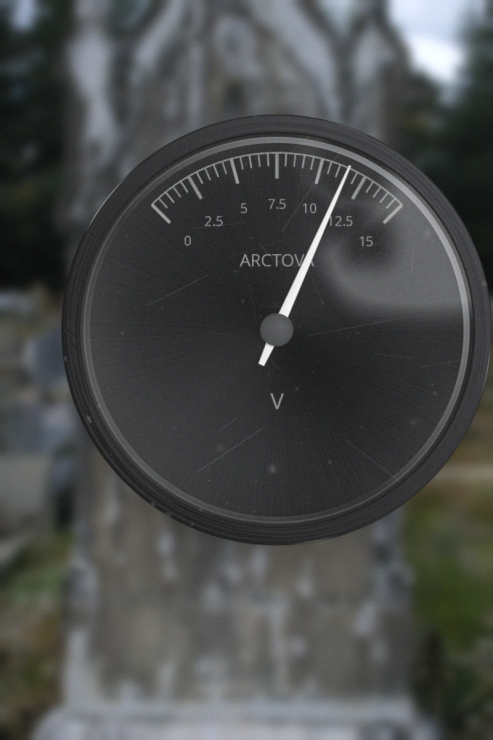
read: {"value": 11.5, "unit": "V"}
